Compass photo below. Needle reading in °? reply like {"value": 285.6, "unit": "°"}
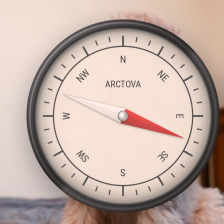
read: {"value": 110, "unit": "°"}
